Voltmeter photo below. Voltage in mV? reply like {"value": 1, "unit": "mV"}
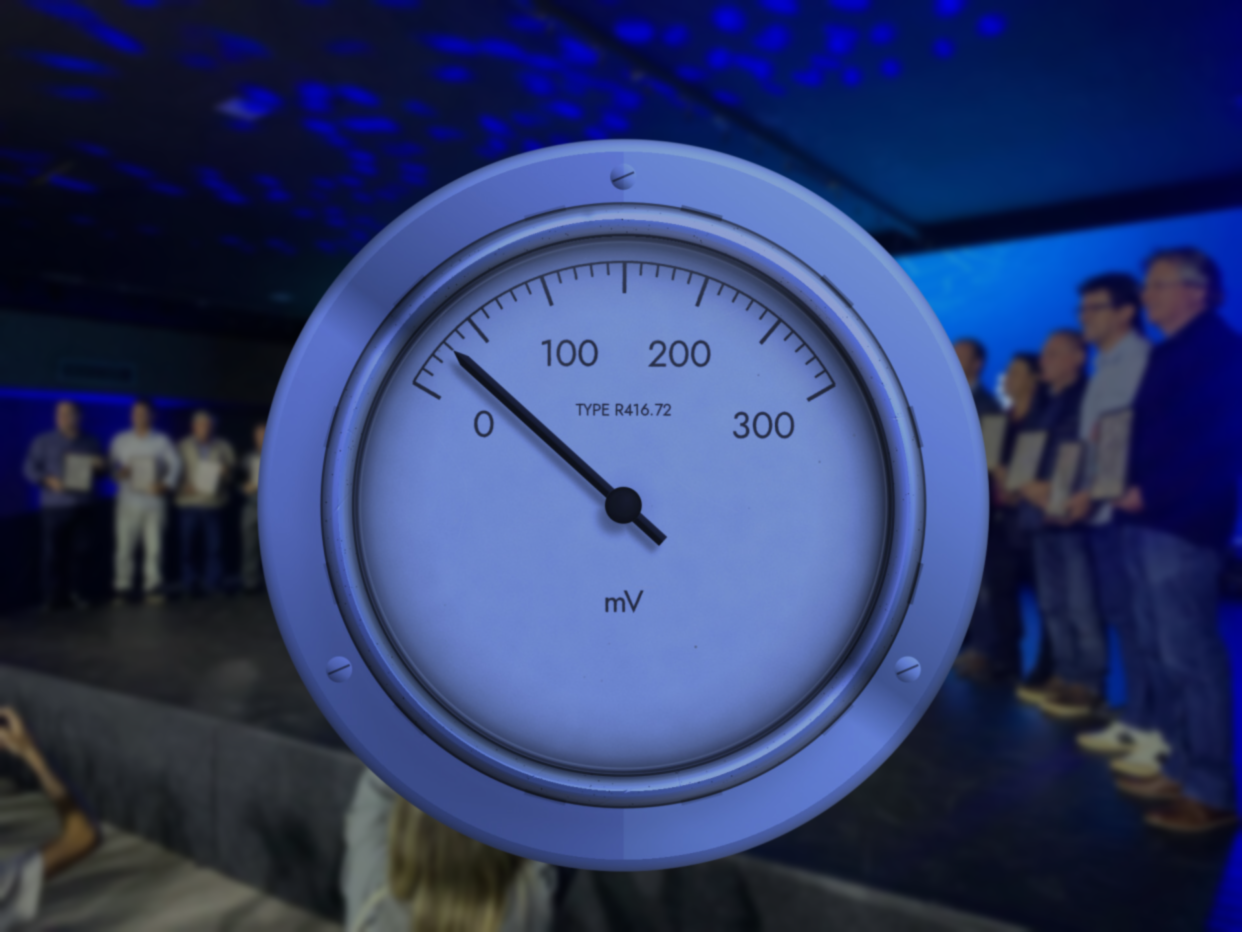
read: {"value": 30, "unit": "mV"}
